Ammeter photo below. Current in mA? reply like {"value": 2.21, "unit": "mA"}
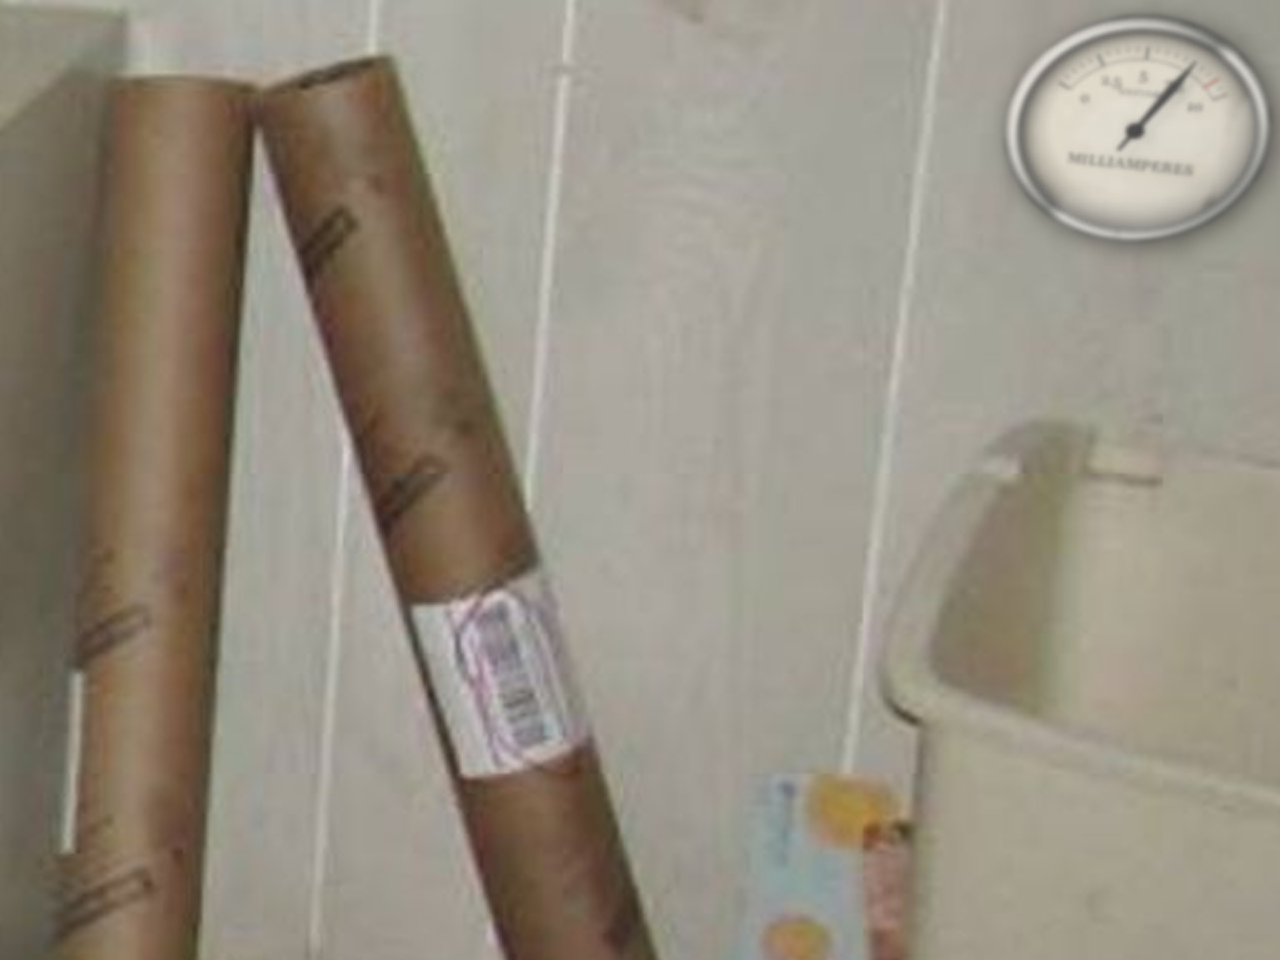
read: {"value": 7.5, "unit": "mA"}
